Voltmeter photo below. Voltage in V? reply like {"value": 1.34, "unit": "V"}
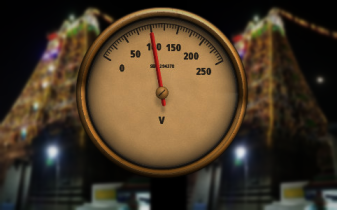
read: {"value": 100, "unit": "V"}
